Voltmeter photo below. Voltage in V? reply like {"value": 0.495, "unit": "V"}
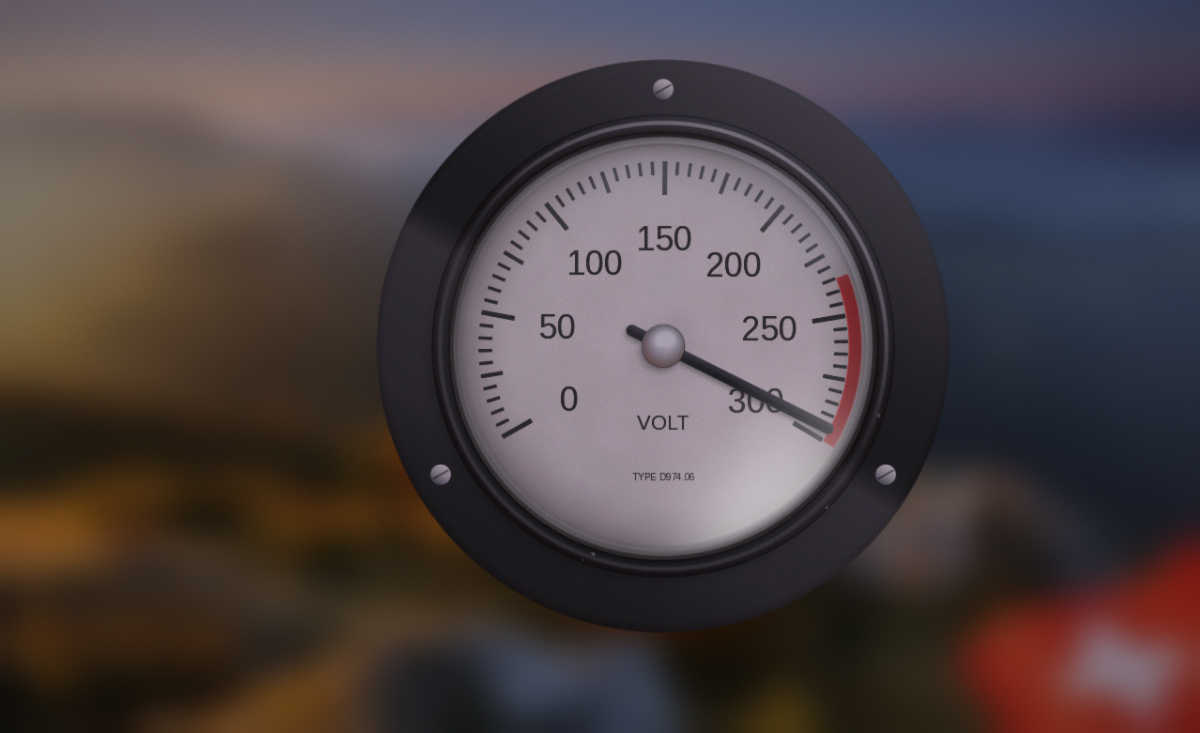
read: {"value": 295, "unit": "V"}
